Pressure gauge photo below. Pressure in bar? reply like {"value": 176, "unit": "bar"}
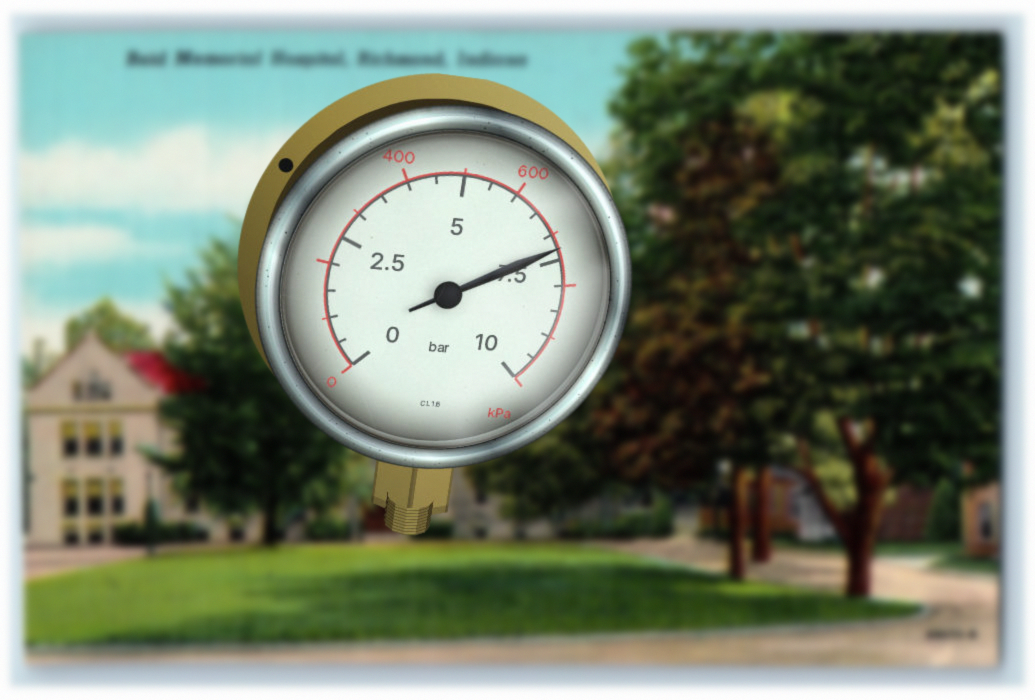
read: {"value": 7.25, "unit": "bar"}
